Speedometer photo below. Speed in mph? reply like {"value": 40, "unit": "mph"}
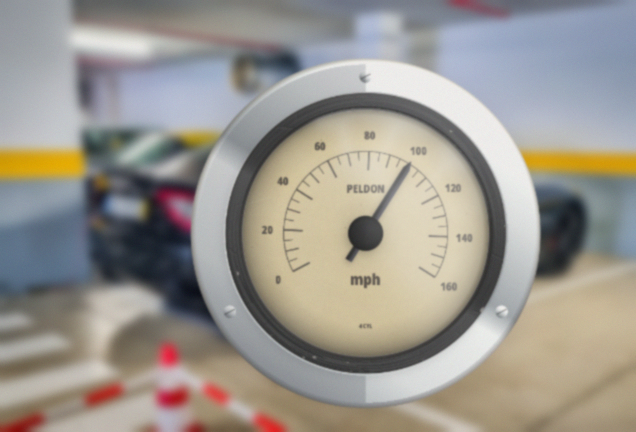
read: {"value": 100, "unit": "mph"}
